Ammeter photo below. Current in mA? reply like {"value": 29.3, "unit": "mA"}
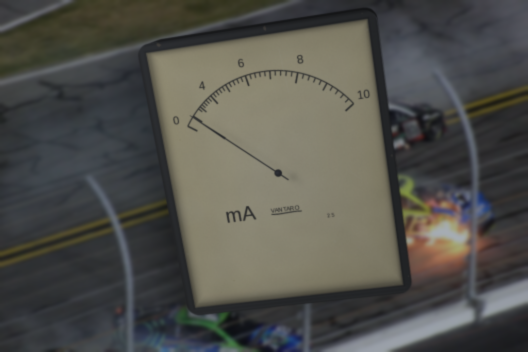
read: {"value": 2, "unit": "mA"}
